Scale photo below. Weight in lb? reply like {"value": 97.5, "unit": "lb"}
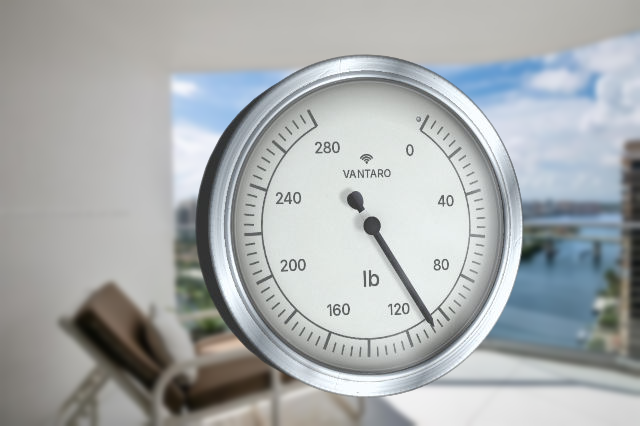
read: {"value": 108, "unit": "lb"}
